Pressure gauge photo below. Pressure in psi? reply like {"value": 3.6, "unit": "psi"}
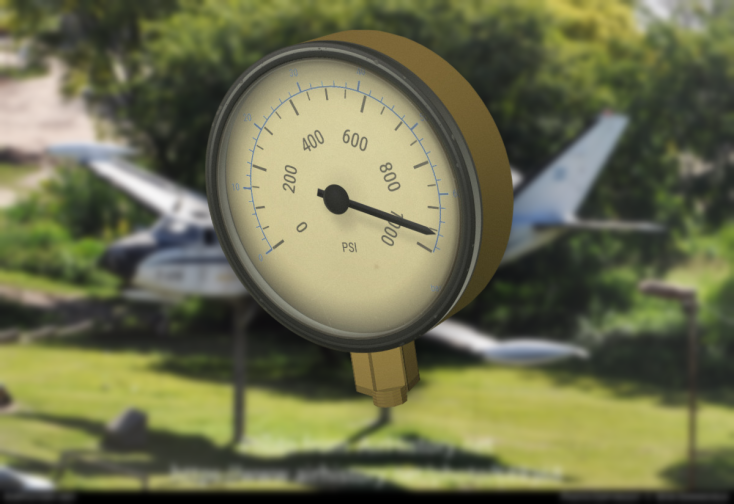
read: {"value": 950, "unit": "psi"}
